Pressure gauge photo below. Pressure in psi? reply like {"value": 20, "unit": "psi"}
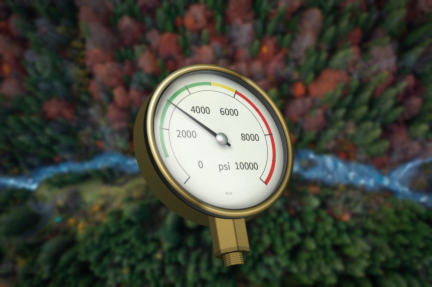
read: {"value": 3000, "unit": "psi"}
